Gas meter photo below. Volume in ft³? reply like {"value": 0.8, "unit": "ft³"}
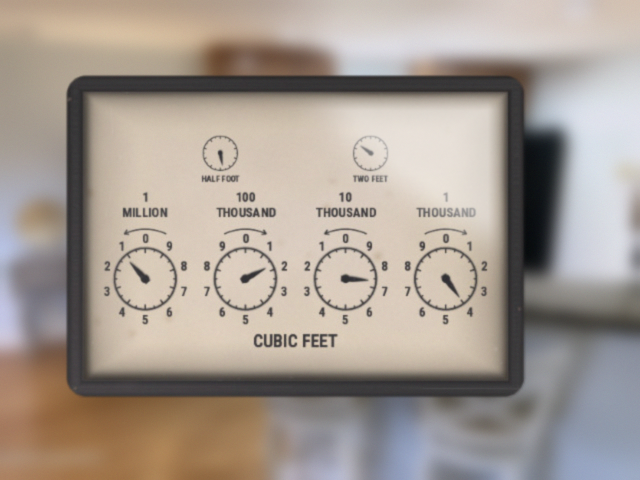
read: {"value": 117400, "unit": "ft³"}
